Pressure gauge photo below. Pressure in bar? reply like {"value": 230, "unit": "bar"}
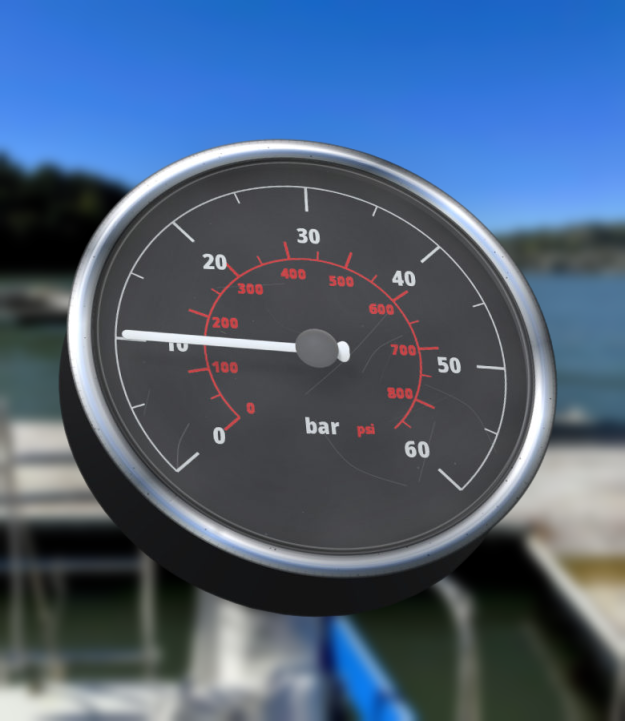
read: {"value": 10, "unit": "bar"}
